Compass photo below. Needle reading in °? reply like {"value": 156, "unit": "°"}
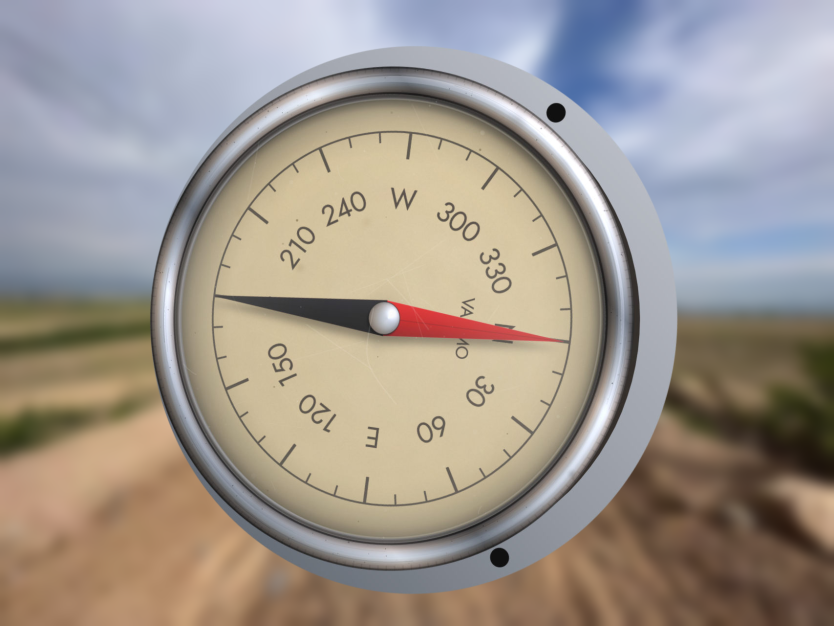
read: {"value": 0, "unit": "°"}
